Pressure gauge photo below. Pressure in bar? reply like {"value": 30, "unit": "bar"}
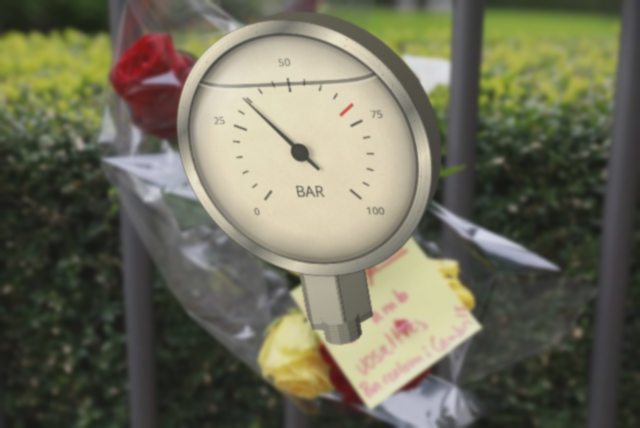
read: {"value": 35, "unit": "bar"}
